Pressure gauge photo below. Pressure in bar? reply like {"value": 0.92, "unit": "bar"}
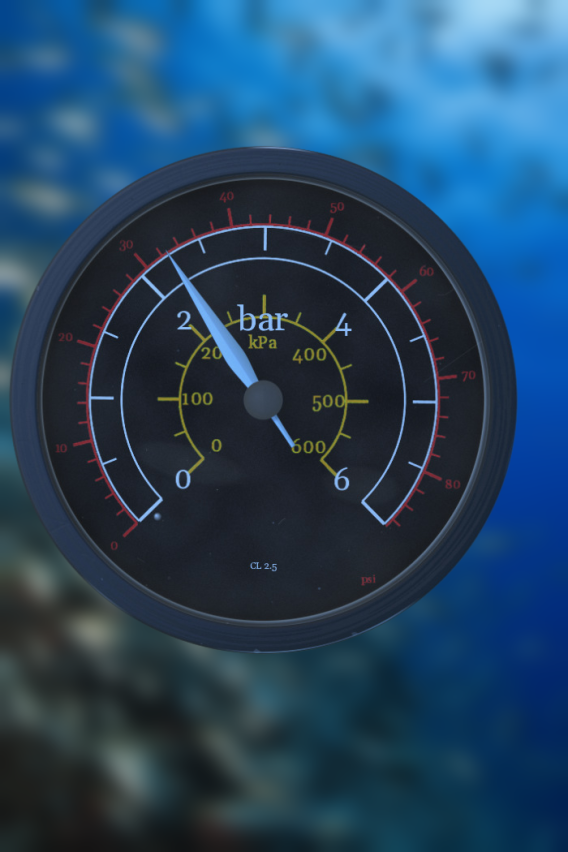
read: {"value": 2.25, "unit": "bar"}
